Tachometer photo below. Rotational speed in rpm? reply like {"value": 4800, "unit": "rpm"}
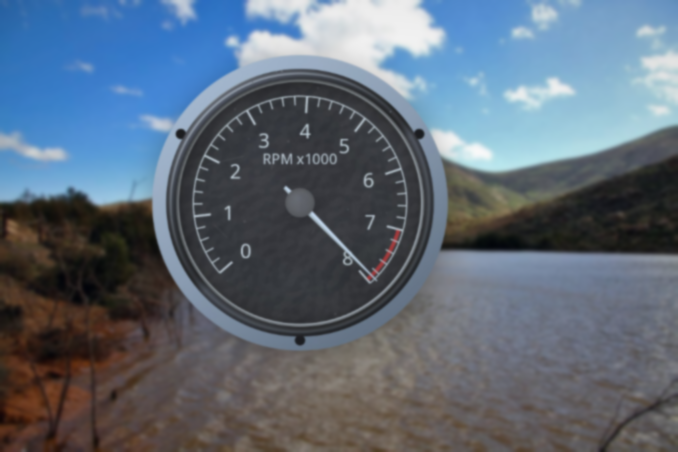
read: {"value": 7900, "unit": "rpm"}
